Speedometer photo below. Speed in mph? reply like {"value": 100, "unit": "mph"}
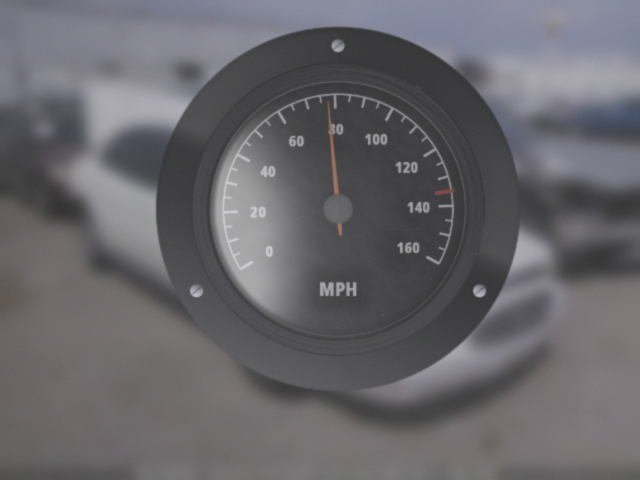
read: {"value": 77.5, "unit": "mph"}
